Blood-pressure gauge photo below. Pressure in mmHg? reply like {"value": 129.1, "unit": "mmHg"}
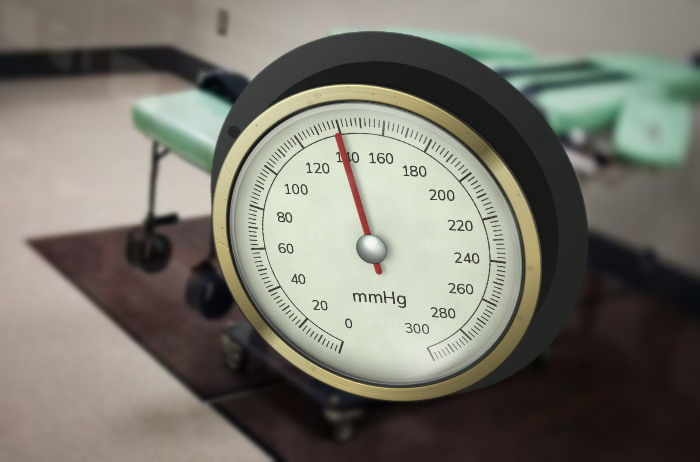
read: {"value": 140, "unit": "mmHg"}
